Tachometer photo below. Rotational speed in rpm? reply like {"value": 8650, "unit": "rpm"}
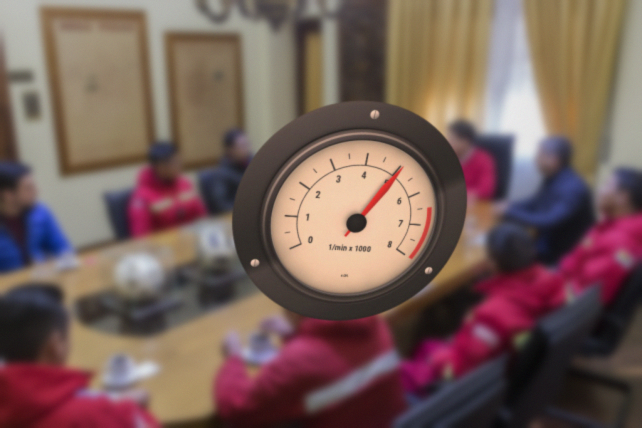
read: {"value": 5000, "unit": "rpm"}
